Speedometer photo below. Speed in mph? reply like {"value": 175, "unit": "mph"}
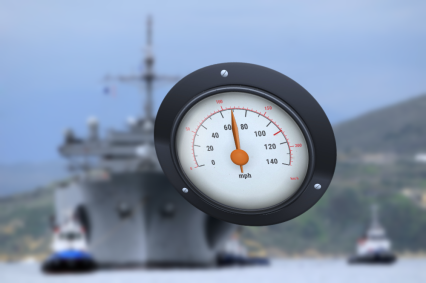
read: {"value": 70, "unit": "mph"}
